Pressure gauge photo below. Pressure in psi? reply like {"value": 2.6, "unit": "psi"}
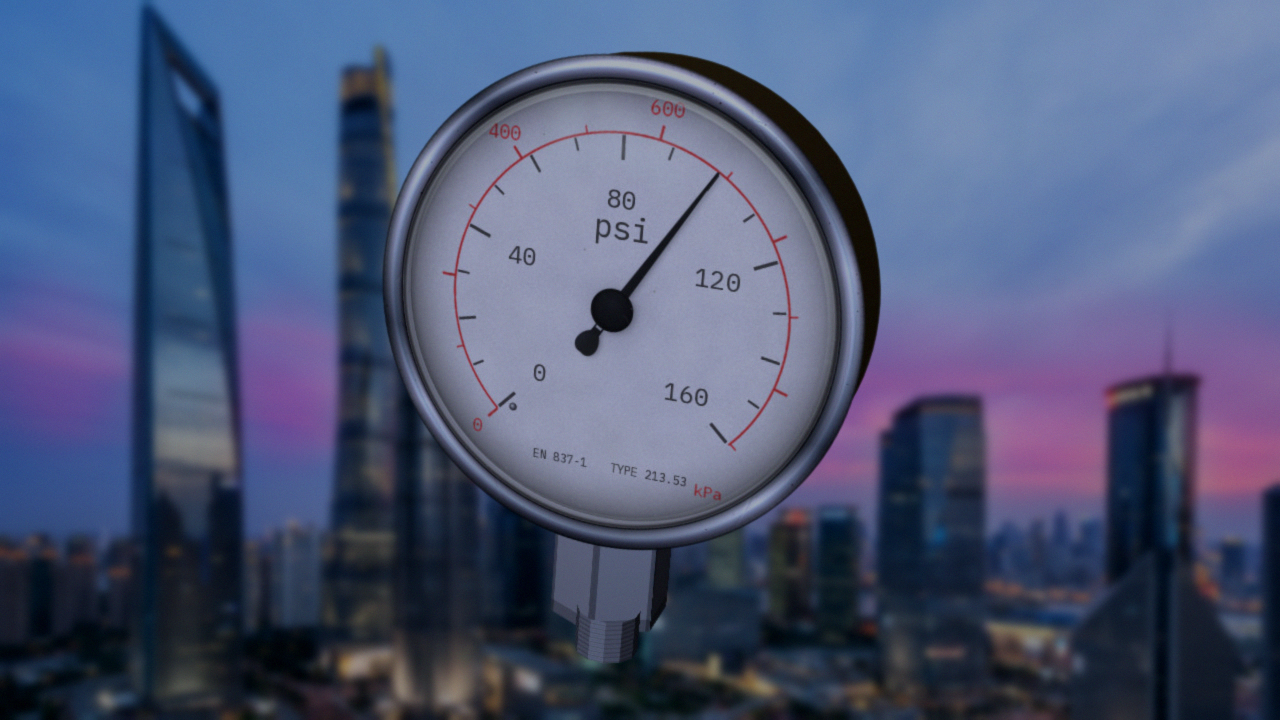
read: {"value": 100, "unit": "psi"}
